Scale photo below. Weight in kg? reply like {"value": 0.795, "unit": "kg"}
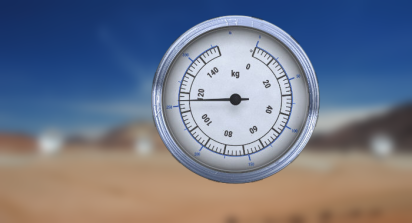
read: {"value": 116, "unit": "kg"}
